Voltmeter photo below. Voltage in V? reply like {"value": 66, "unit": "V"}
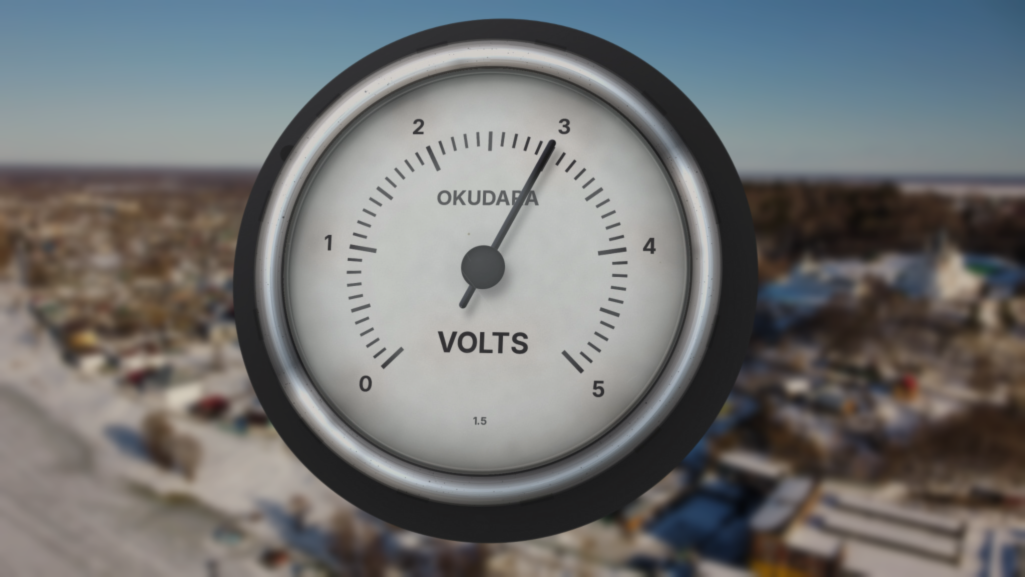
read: {"value": 3, "unit": "V"}
